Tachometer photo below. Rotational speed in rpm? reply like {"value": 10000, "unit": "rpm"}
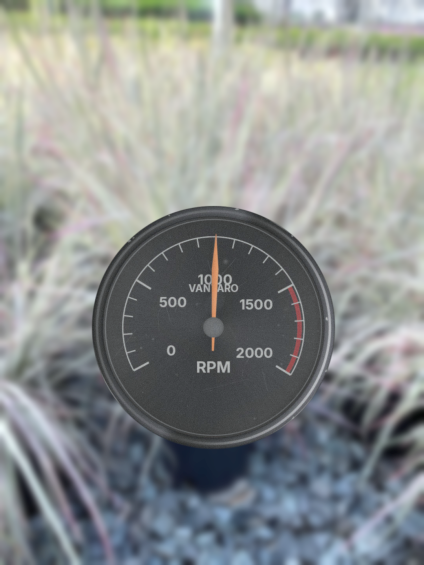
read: {"value": 1000, "unit": "rpm"}
